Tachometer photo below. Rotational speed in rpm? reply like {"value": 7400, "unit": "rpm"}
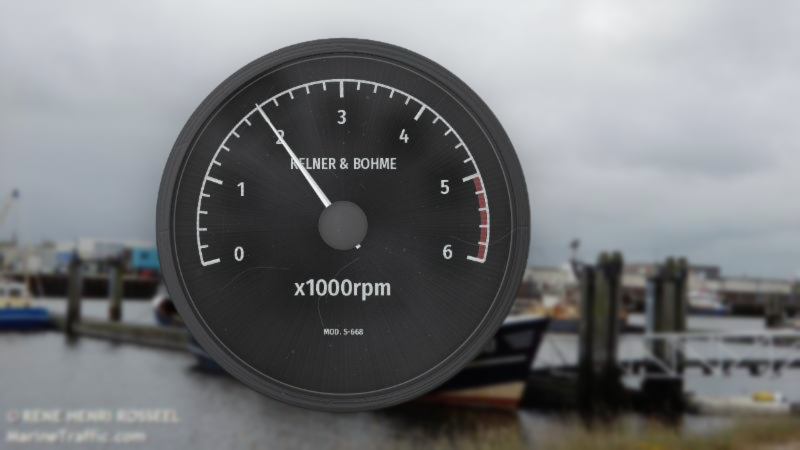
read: {"value": 2000, "unit": "rpm"}
